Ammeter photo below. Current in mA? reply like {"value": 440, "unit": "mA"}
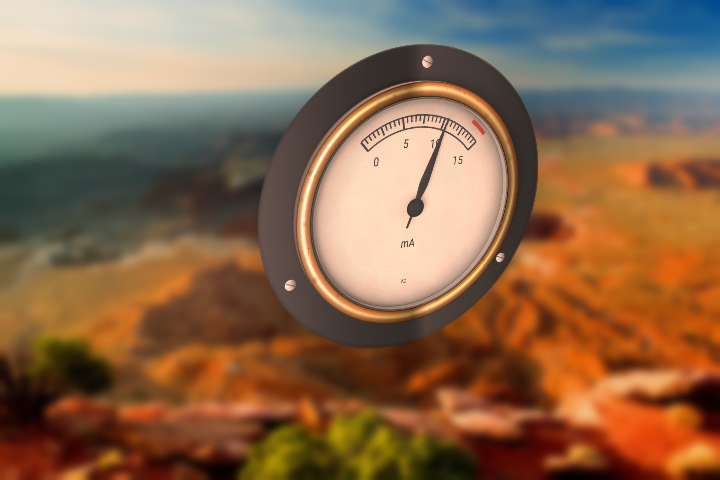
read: {"value": 10, "unit": "mA"}
